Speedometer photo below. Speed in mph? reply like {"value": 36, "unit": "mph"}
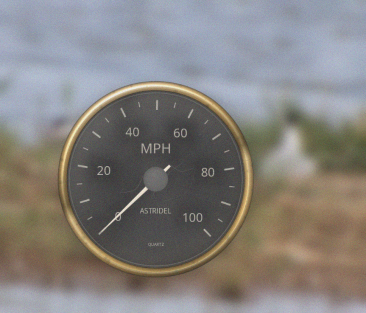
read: {"value": 0, "unit": "mph"}
